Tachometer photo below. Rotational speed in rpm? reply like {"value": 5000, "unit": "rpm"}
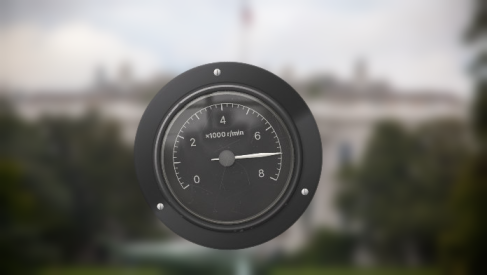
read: {"value": 7000, "unit": "rpm"}
